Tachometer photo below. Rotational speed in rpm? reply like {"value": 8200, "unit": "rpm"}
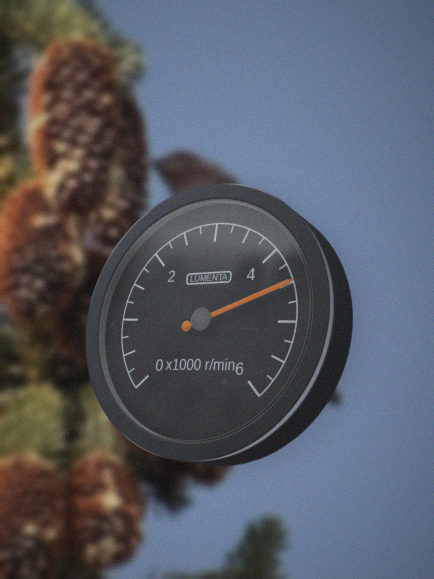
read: {"value": 4500, "unit": "rpm"}
